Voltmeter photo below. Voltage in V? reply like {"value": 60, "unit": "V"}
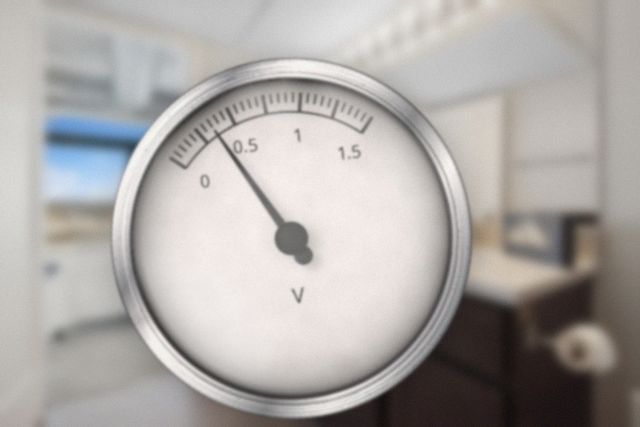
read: {"value": 0.35, "unit": "V"}
